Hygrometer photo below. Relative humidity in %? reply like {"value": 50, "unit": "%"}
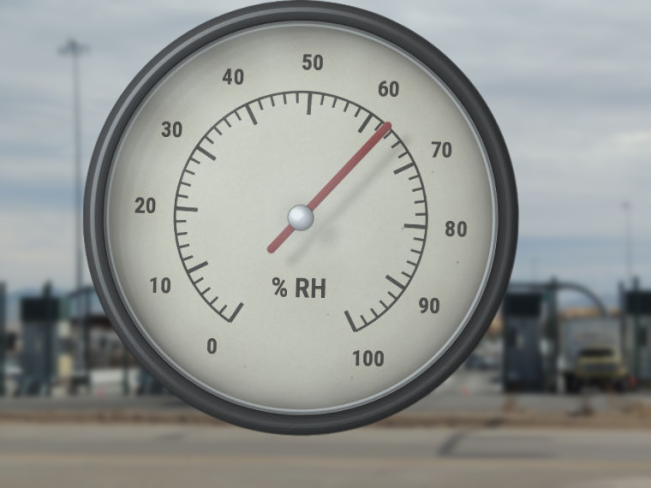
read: {"value": 63, "unit": "%"}
